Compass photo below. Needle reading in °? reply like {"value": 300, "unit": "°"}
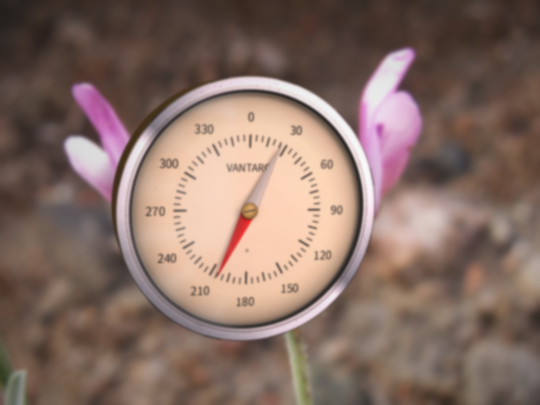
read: {"value": 205, "unit": "°"}
